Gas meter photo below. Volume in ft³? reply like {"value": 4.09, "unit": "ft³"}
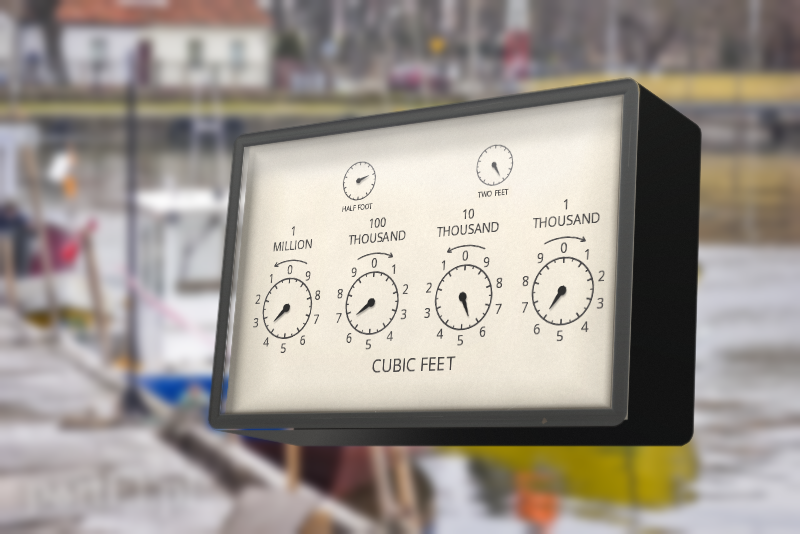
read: {"value": 365600, "unit": "ft³"}
